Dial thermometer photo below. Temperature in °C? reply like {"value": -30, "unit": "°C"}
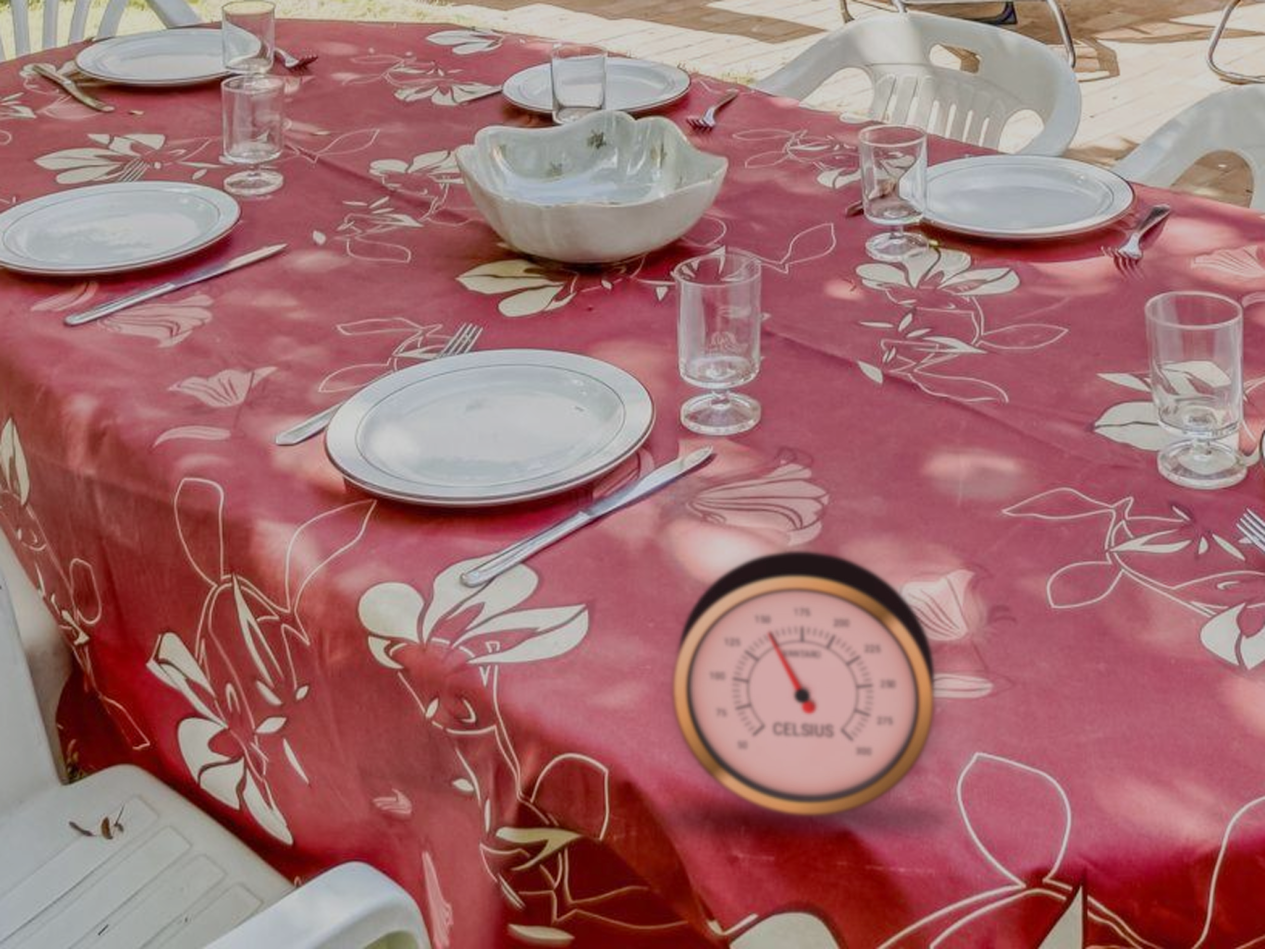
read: {"value": 150, "unit": "°C"}
